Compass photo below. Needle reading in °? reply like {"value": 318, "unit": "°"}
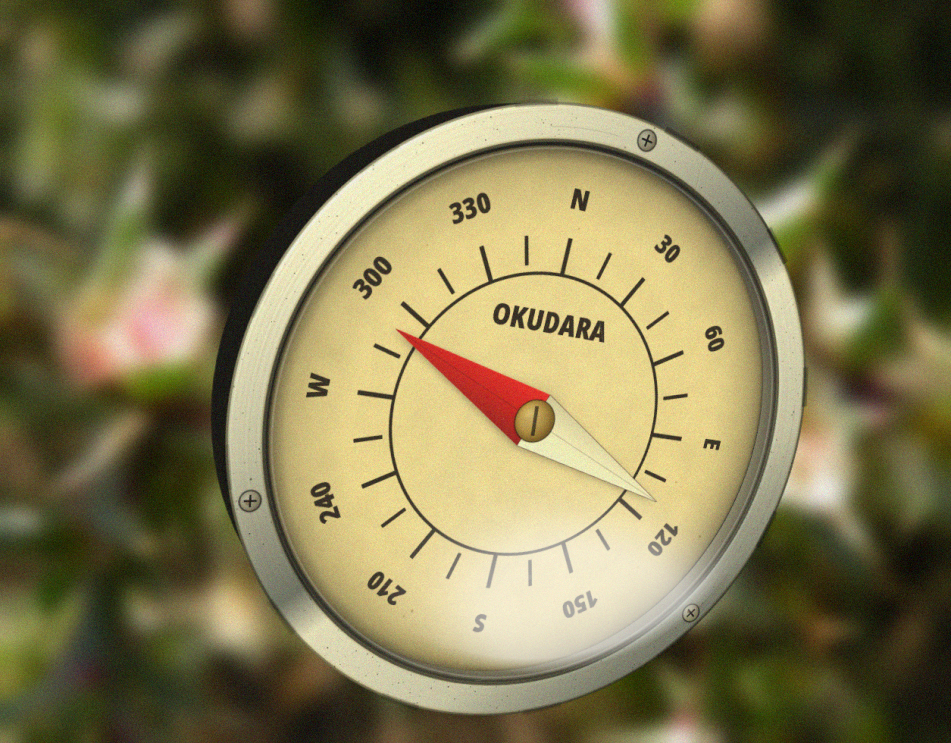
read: {"value": 292.5, "unit": "°"}
